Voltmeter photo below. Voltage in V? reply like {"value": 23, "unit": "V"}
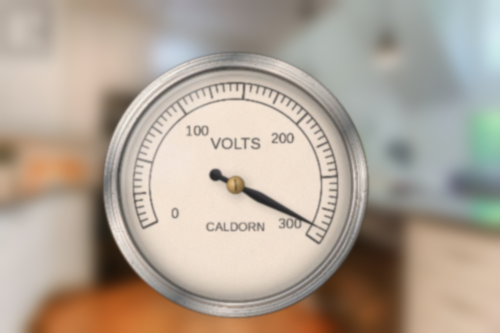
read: {"value": 290, "unit": "V"}
